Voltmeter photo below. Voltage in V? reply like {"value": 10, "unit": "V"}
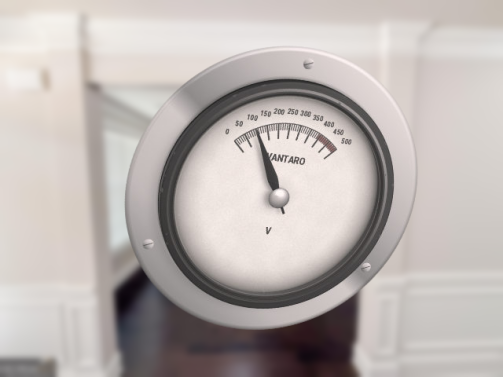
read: {"value": 100, "unit": "V"}
